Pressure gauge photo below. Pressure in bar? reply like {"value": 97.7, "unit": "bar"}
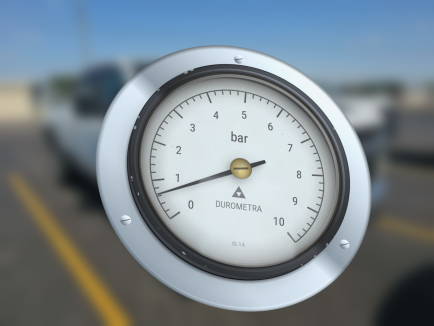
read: {"value": 0.6, "unit": "bar"}
